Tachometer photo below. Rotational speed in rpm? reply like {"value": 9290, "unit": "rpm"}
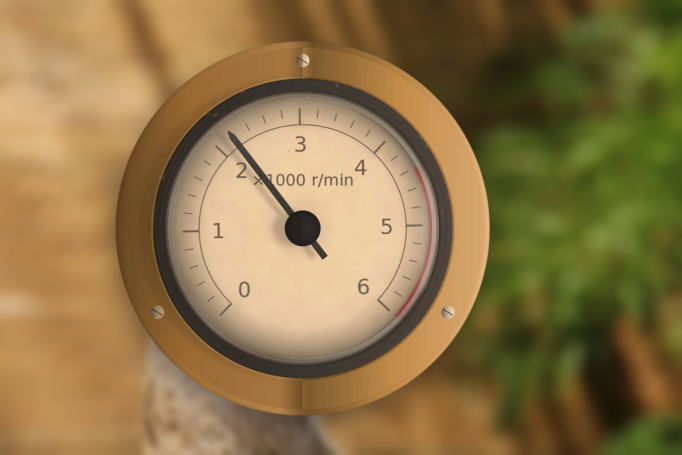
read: {"value": 2200, "unit": "rpm"}
